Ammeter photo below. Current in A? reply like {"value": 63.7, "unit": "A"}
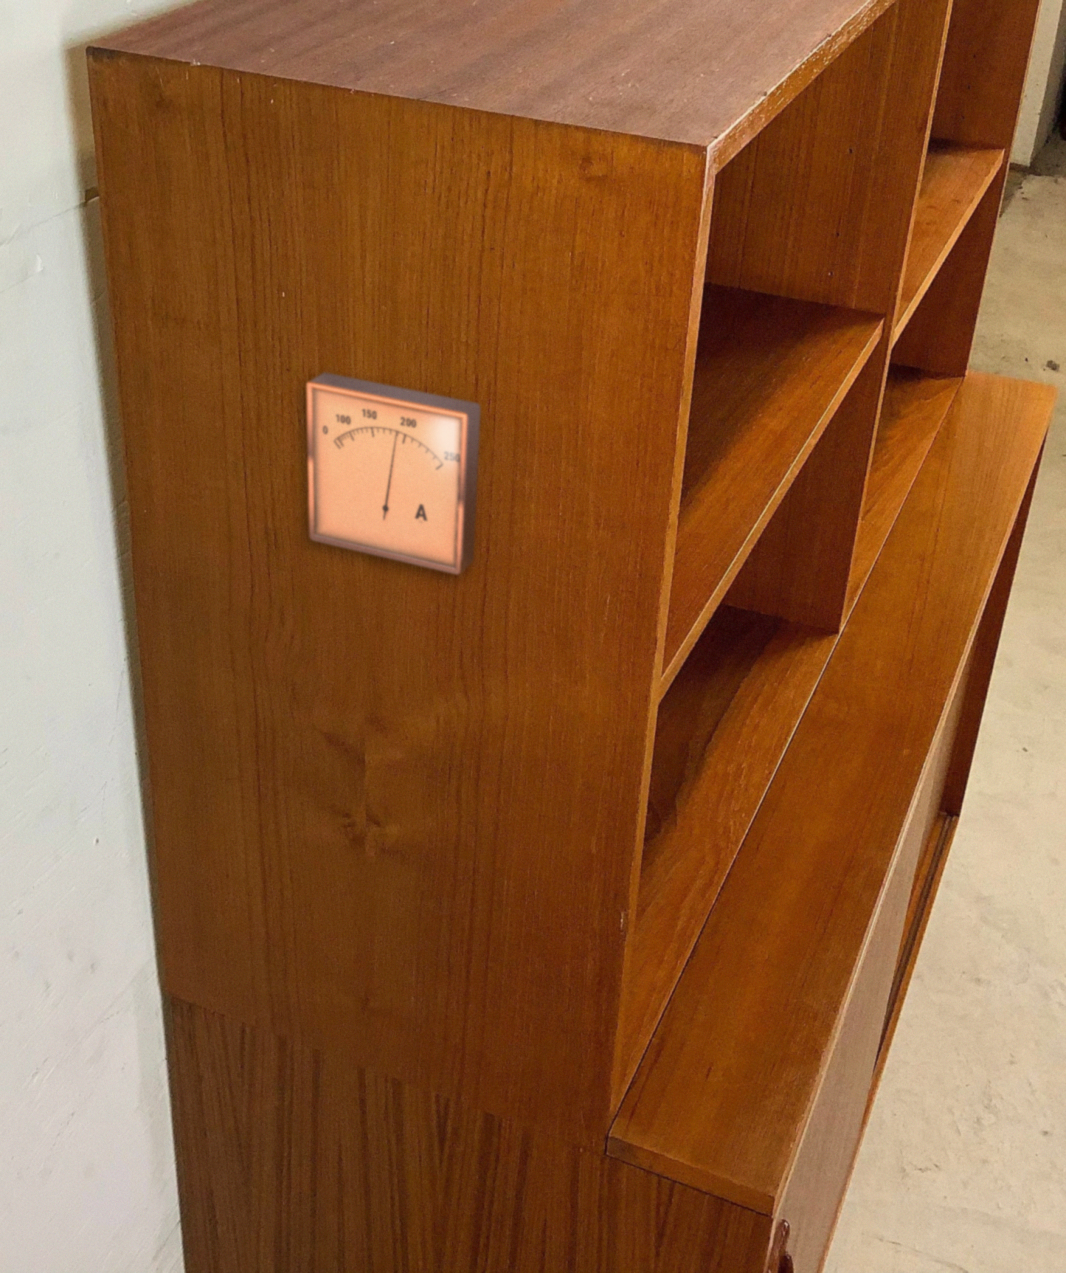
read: {"value": 190, "unit": "A"}
